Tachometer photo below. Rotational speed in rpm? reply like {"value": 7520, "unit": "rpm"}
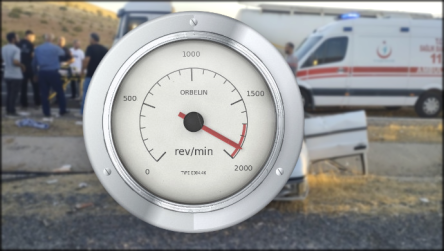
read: {"value": 1900, "unit": "rpm"}
